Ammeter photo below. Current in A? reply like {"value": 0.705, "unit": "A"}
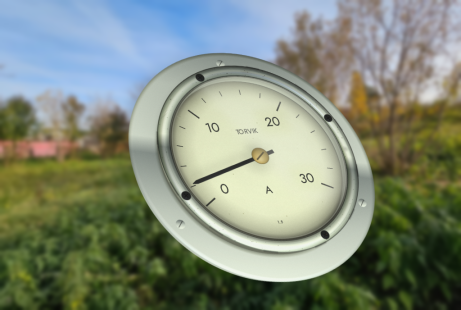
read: {"value": 2, "unit": "A"}
